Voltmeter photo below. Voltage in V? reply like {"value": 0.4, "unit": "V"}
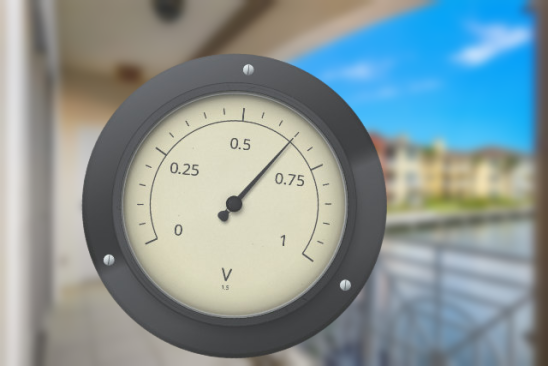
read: {"value": 0.65, "unit": "V"}
